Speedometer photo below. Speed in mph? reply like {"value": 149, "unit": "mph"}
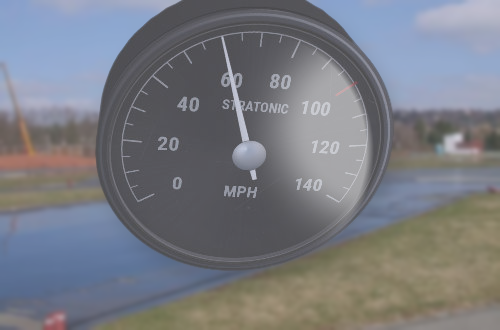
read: {"value": 60, "unit": "mph"}
